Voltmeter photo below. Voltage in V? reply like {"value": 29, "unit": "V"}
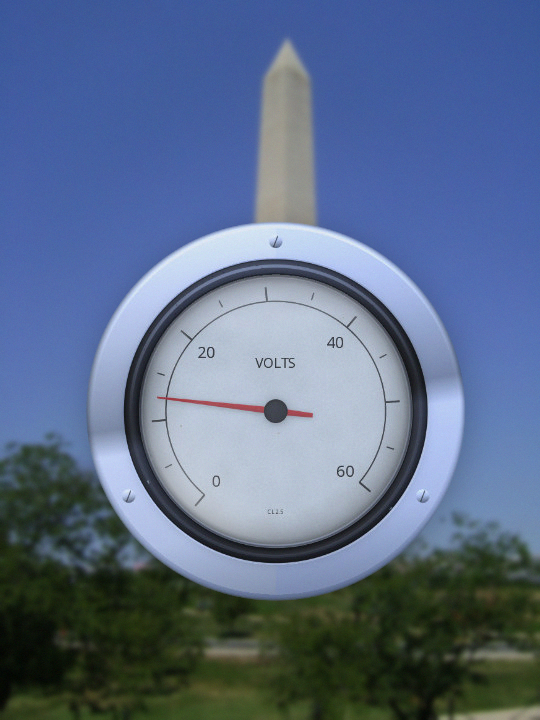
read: {"value": 12.5, "unit": "V"}
